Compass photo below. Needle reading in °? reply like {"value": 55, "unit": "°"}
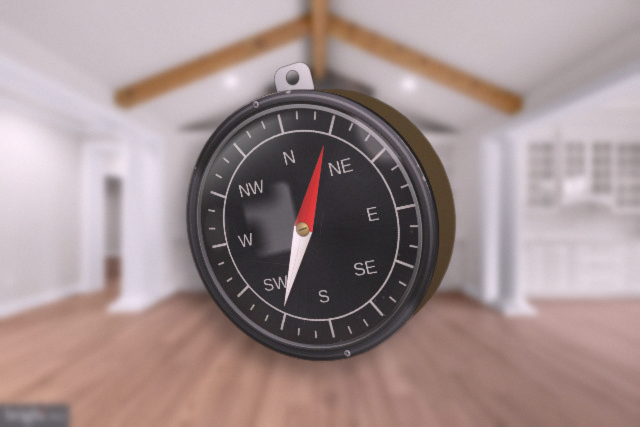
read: {"value": 30, "unit": "°"}
